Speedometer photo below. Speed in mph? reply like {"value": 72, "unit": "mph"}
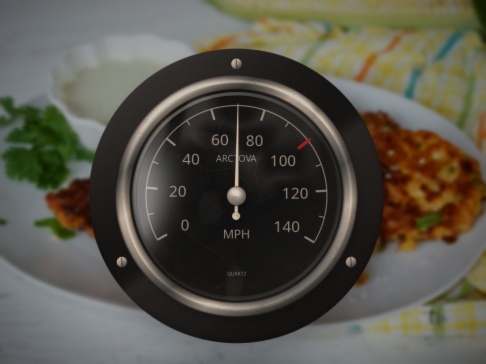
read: {"value": 70, "unit": "mph"}
